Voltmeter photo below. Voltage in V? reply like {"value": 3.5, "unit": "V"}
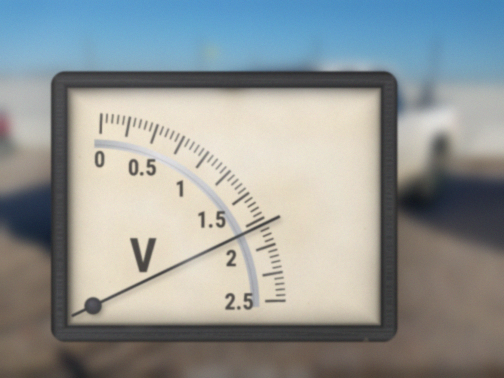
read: {"value": 1.8, "unit": "V"}
